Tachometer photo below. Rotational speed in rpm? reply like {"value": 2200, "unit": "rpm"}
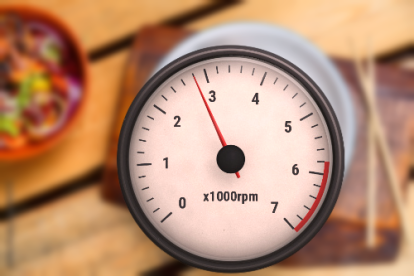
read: {"value": 2800, "unit": "rpm"}
